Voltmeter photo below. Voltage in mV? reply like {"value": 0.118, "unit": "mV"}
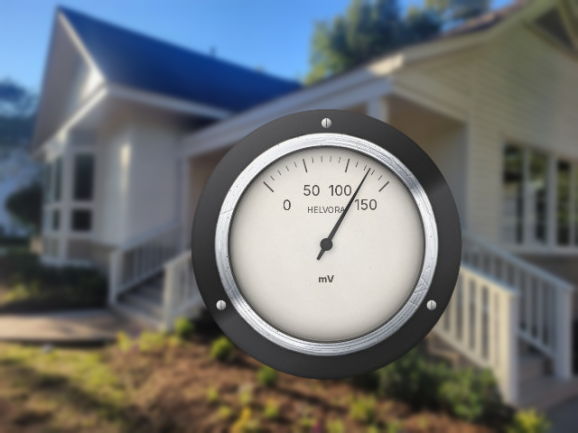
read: {"value": 125, "unit": "mV"}
